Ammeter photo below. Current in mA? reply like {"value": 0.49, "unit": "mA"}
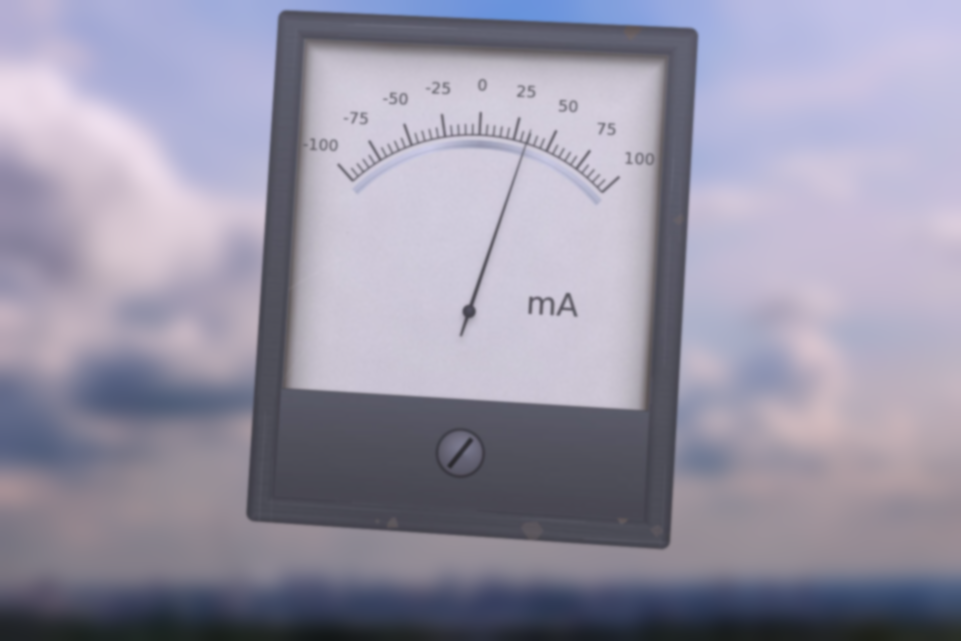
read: {"value": 35, "unit": "mA"}
